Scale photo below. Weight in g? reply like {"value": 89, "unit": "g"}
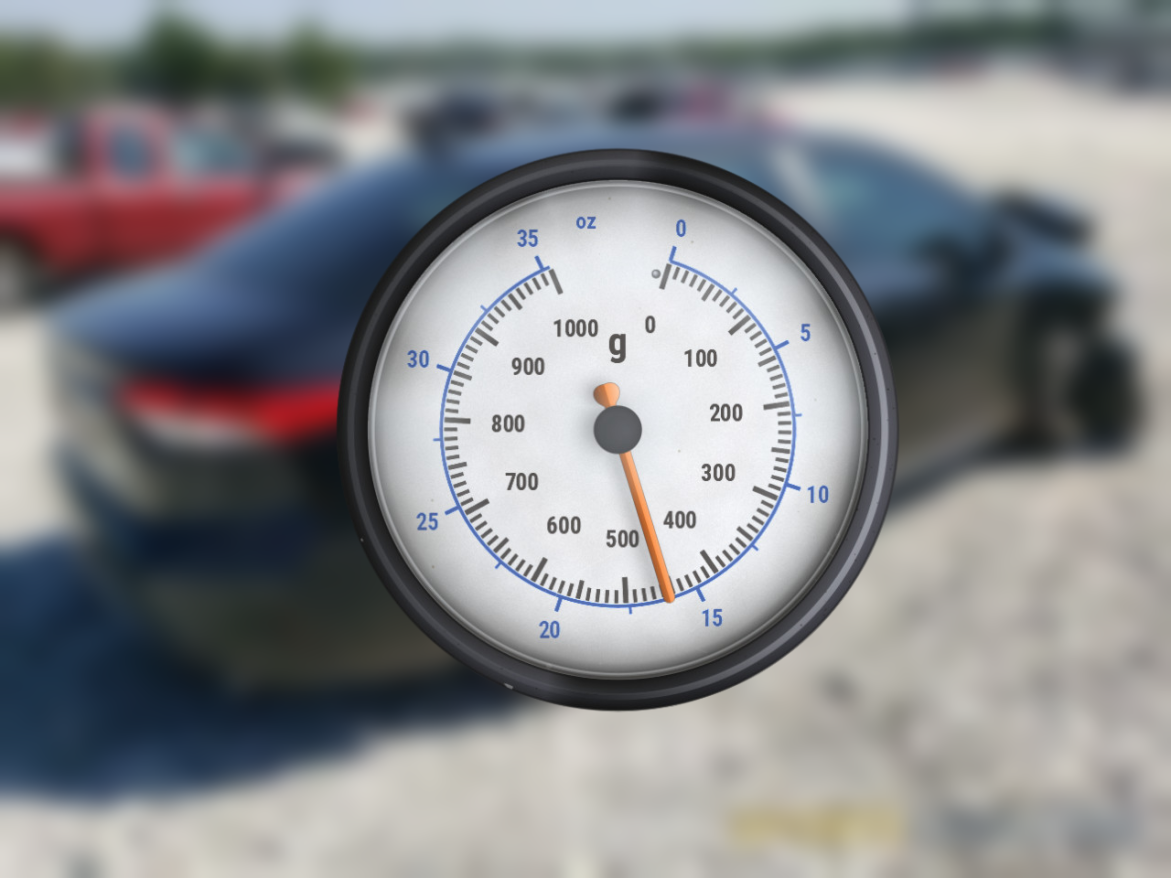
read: {"value": 455, "unit": "g"}
